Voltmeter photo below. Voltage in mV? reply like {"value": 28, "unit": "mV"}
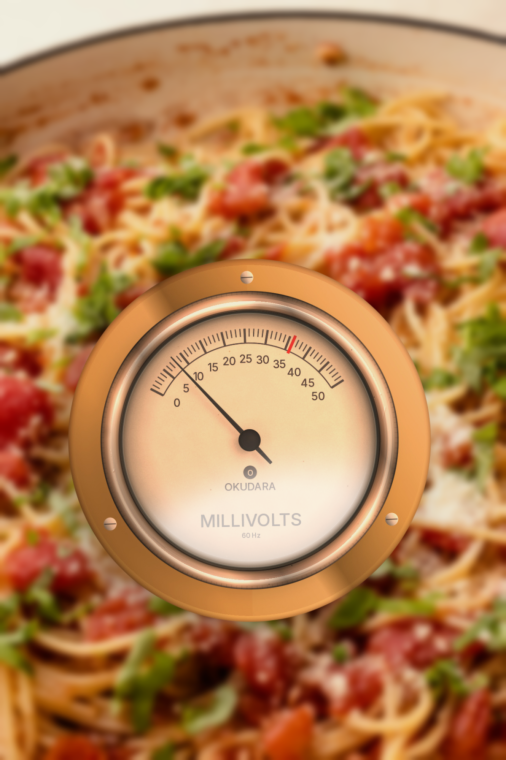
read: {"value": 8, "unit": "mV"}
